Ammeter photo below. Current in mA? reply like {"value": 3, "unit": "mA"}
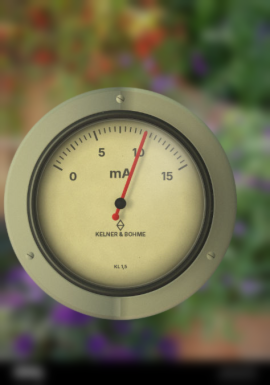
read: {"value": 10, "unit": "mA"}
